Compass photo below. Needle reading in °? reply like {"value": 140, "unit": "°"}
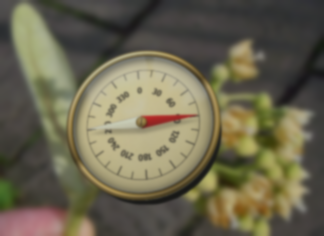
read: {"value": 90, "unit": "°"}
